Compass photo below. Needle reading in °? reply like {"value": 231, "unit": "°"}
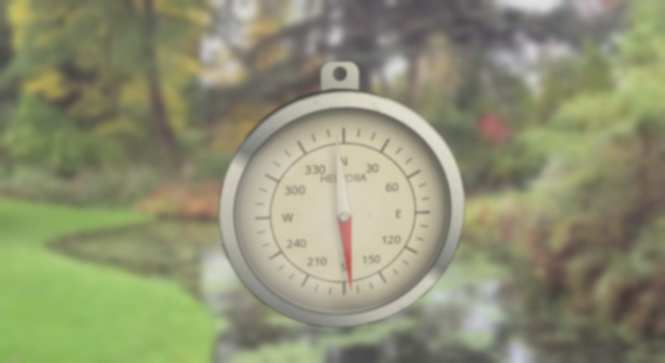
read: {"value": 175, "unit": "°"}
